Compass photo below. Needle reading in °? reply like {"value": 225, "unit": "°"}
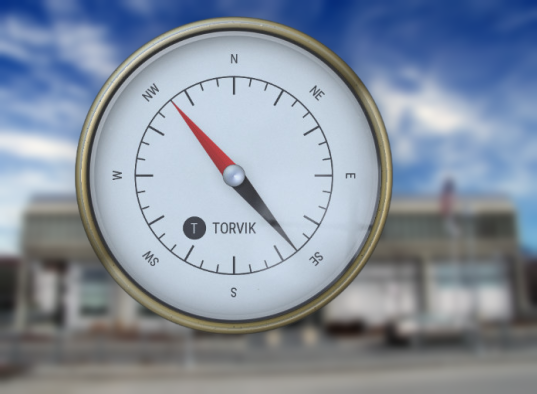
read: {"value": 320, "unit": "°"}
